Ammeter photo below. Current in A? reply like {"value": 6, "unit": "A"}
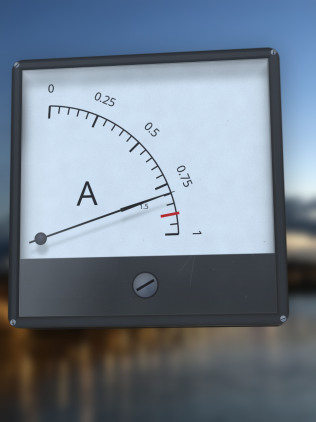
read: {"value": 0.8, "unit": "A"}
